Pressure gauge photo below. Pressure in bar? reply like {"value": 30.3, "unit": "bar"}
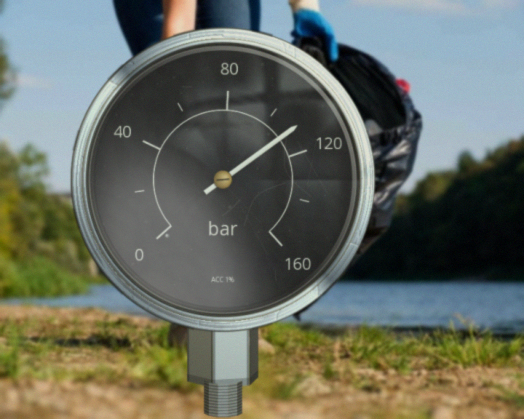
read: {"value": 110, "unit": "bar"}
